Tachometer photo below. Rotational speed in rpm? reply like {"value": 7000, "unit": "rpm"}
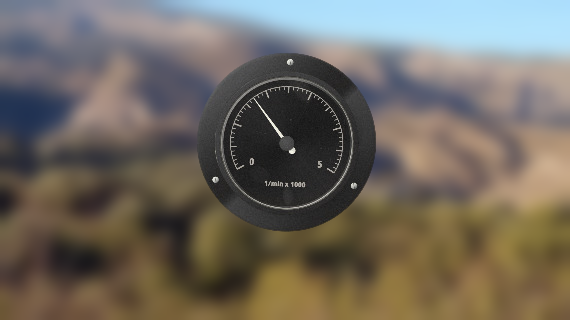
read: {"value": 1700, "unit": "rpm"}
